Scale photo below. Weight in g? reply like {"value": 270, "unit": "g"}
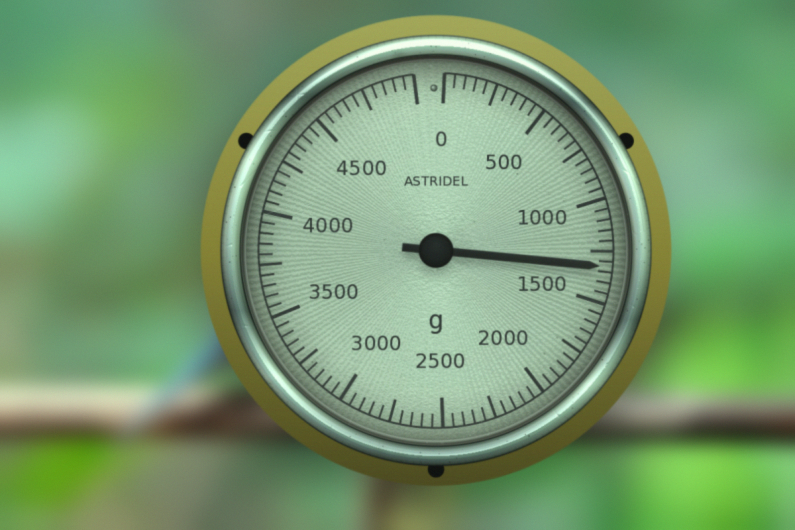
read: {"value": 1325, "unit": "g"}
